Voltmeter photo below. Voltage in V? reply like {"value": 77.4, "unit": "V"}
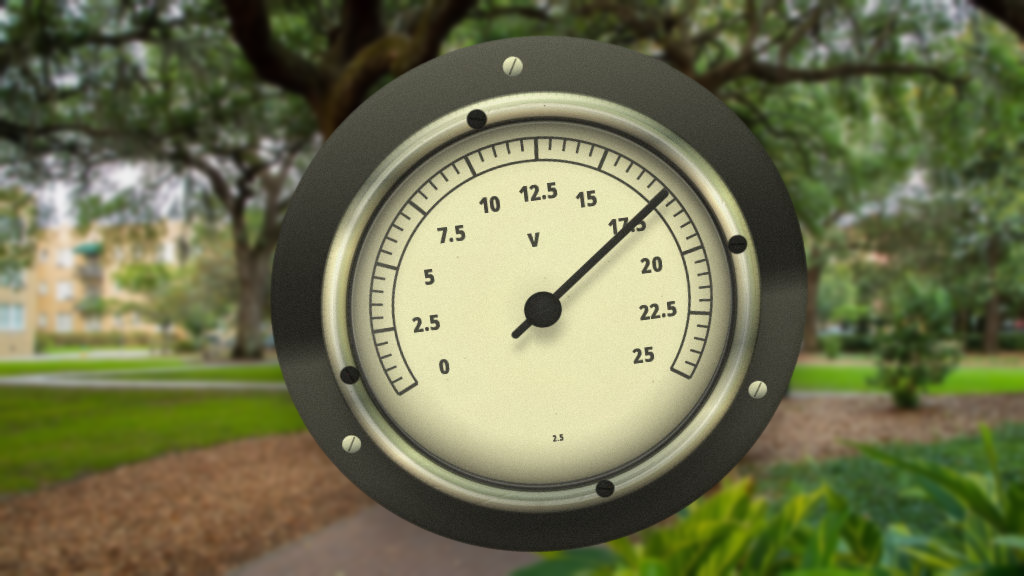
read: {"value": 17.5, "unit": "V"}
